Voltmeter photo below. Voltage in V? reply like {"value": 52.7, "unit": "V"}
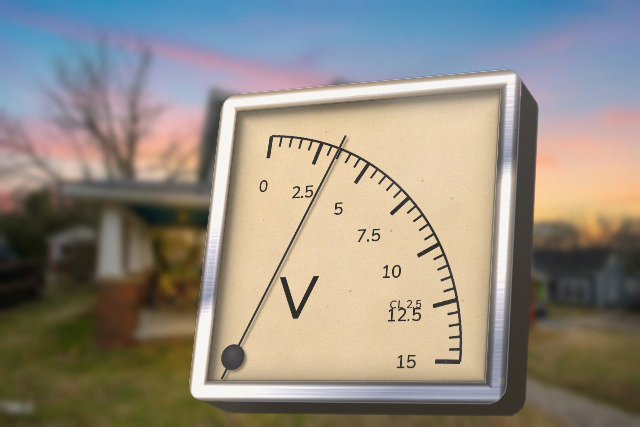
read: {"value": 3.5, "unit": "V"}
